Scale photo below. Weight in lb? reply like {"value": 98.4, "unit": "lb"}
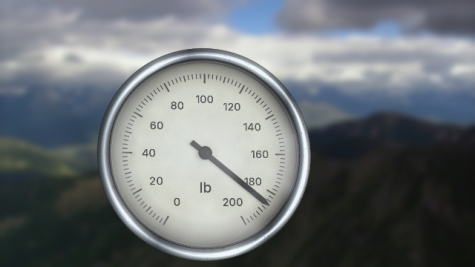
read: {"value": 186, "unit": "lb"}
